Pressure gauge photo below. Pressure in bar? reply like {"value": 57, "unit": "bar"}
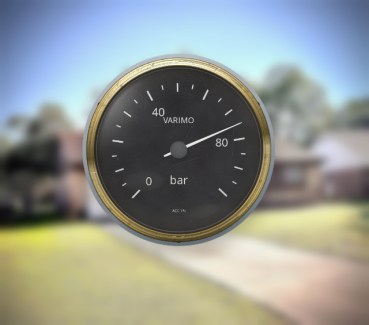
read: {"value": 75, "unit": "bar"}
